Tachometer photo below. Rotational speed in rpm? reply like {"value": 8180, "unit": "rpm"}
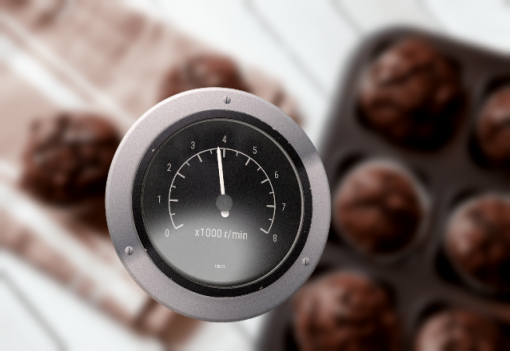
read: {"value": 3750, "unit": "rpm"}
